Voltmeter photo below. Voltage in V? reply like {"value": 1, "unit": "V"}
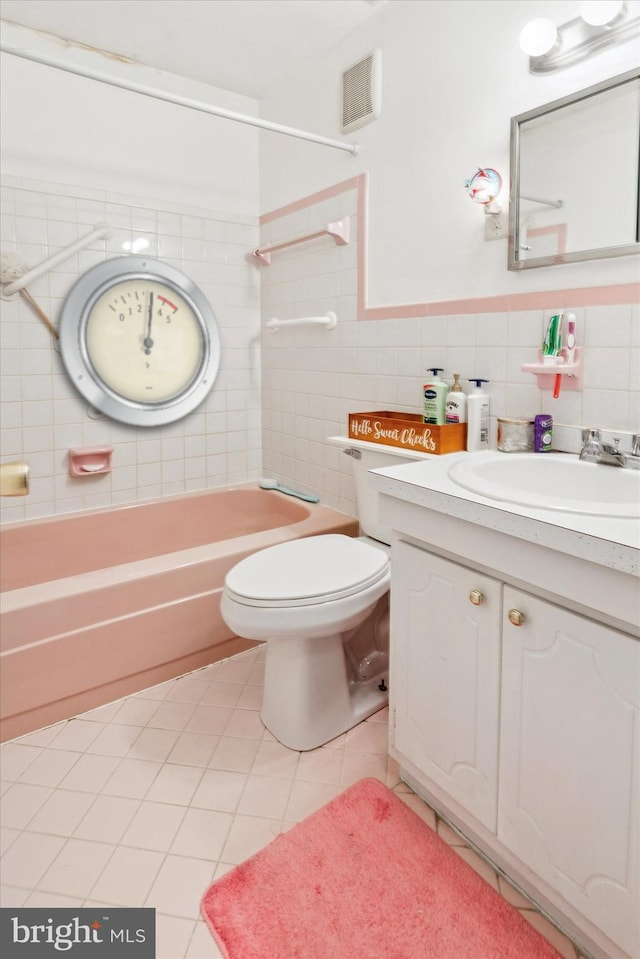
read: {"value": 3, "unit": "V"}
